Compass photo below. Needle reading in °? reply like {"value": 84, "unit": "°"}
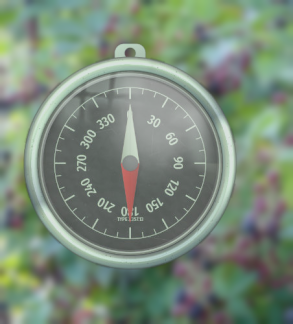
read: {"value": 180, "unit": "°"}
